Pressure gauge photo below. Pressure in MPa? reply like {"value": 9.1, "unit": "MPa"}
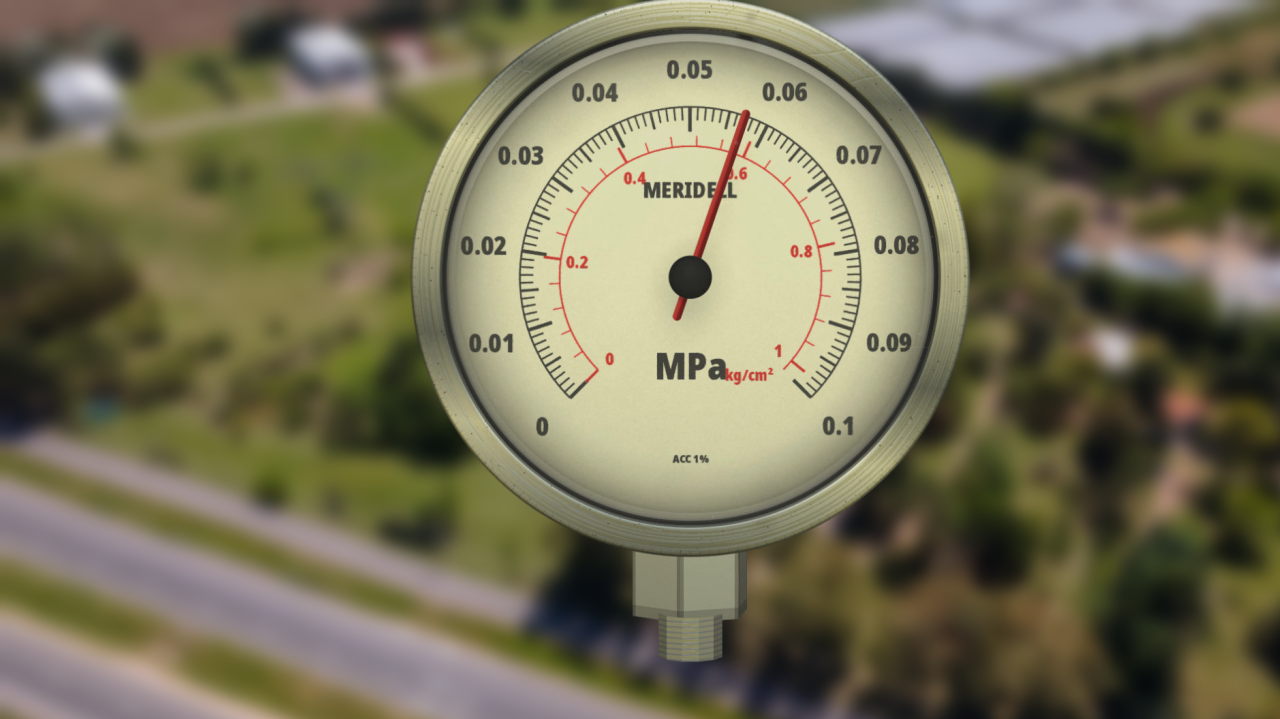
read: {"value": 0.057, "unit": "MPa"}
